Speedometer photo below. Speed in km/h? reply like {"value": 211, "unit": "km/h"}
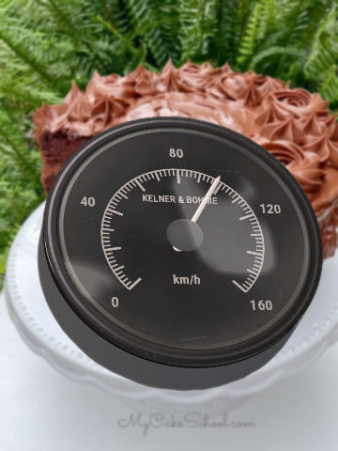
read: {"value": 98, "unit": "km/h"}
